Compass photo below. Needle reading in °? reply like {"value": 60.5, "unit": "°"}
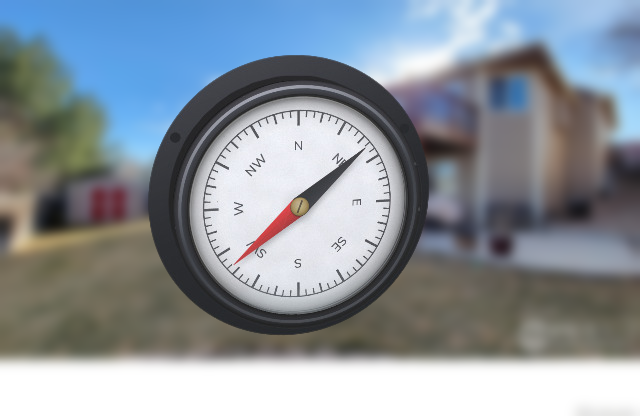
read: {"value": 230, "unit": "°"}
